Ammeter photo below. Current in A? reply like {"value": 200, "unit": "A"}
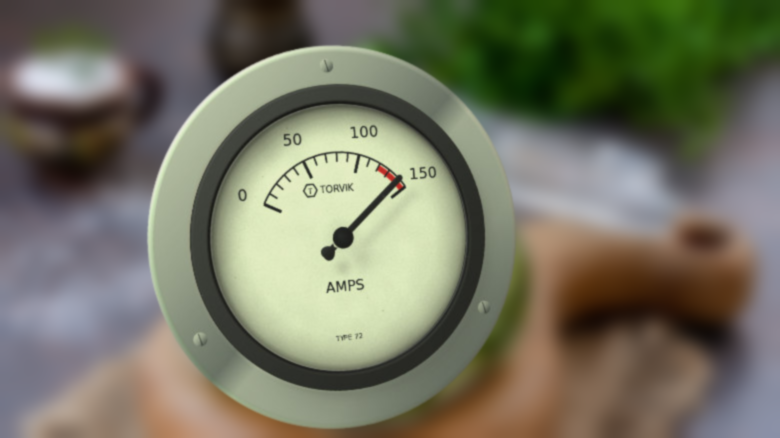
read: {"value": 140, "unit": "A"}
